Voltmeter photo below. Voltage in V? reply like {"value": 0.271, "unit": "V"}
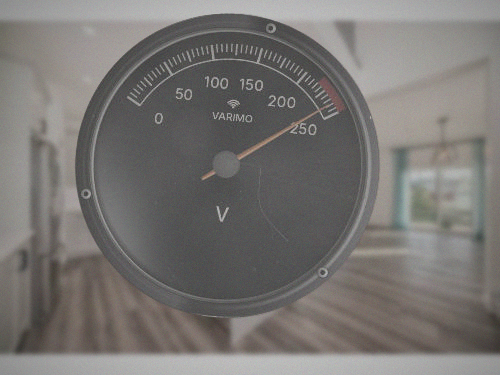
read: {"value": 240, "unit": "V"}
